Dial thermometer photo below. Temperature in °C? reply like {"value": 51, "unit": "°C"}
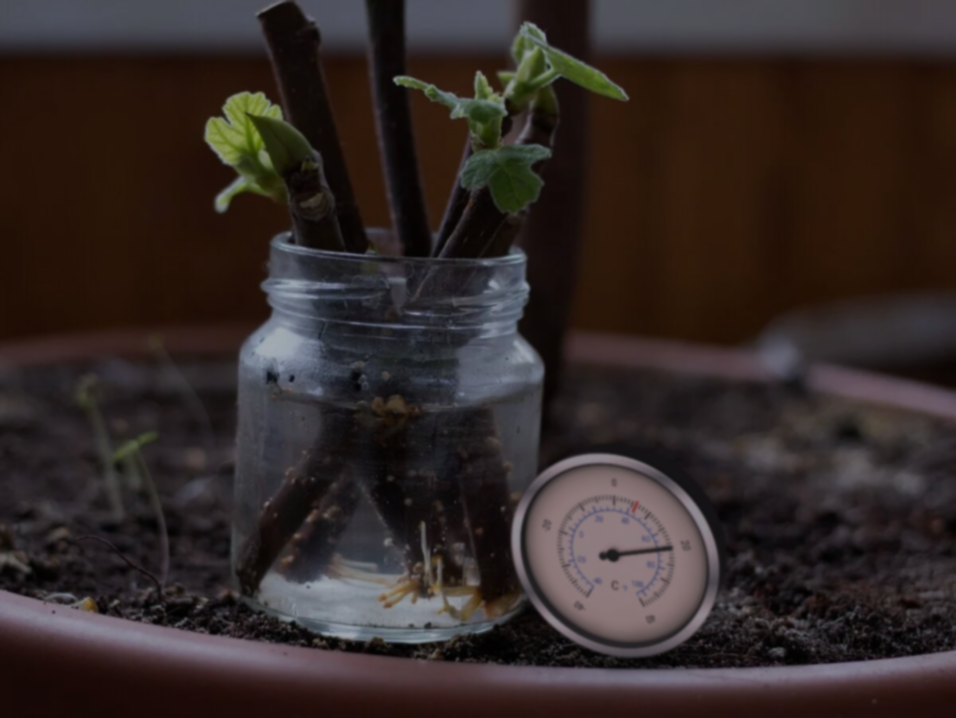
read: {"value": 20, "unit": "°C"}
